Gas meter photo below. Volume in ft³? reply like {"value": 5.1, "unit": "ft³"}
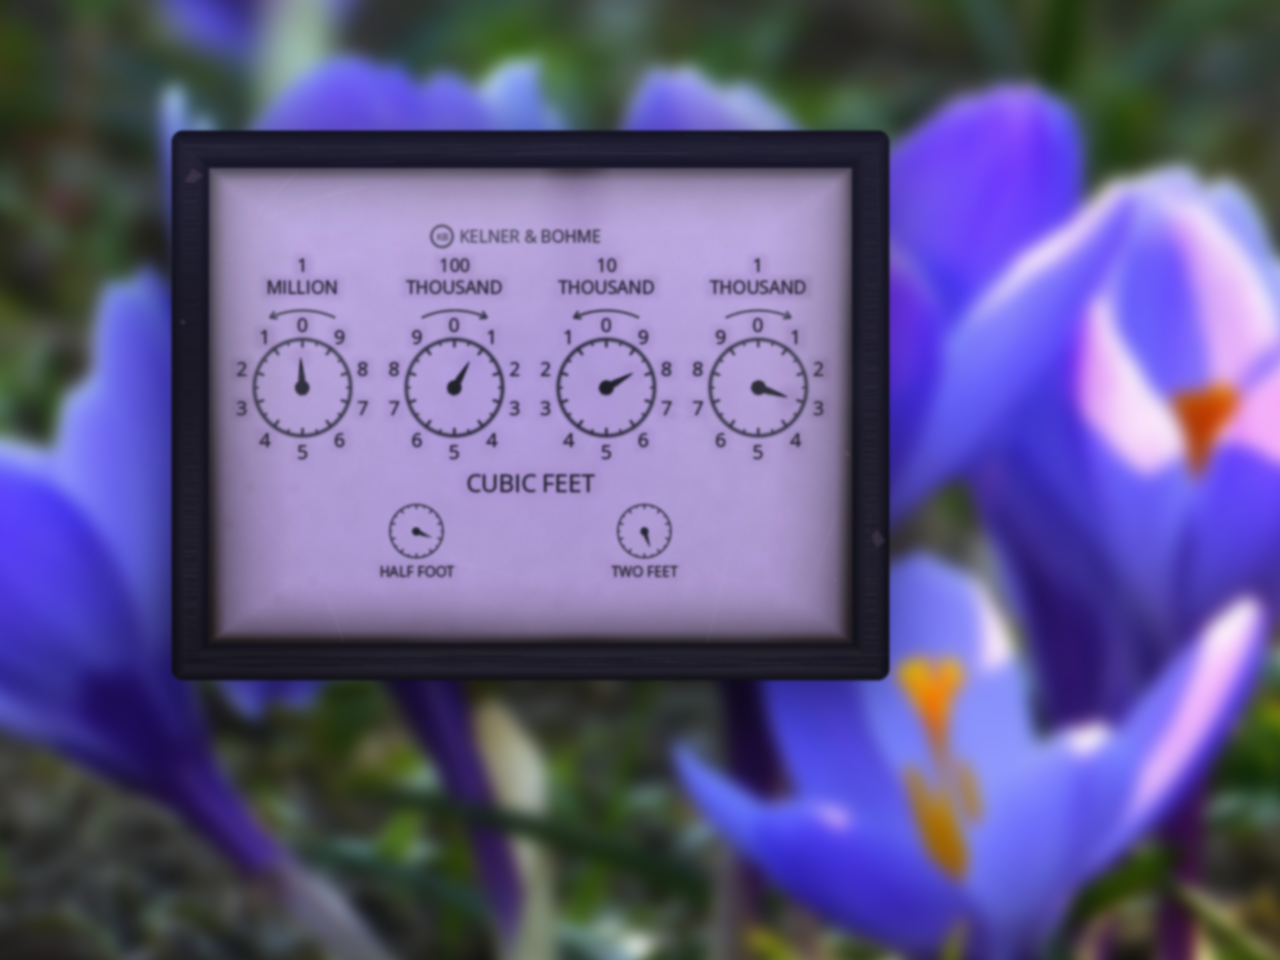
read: {"value": 8300, "unit": "ft³"}
